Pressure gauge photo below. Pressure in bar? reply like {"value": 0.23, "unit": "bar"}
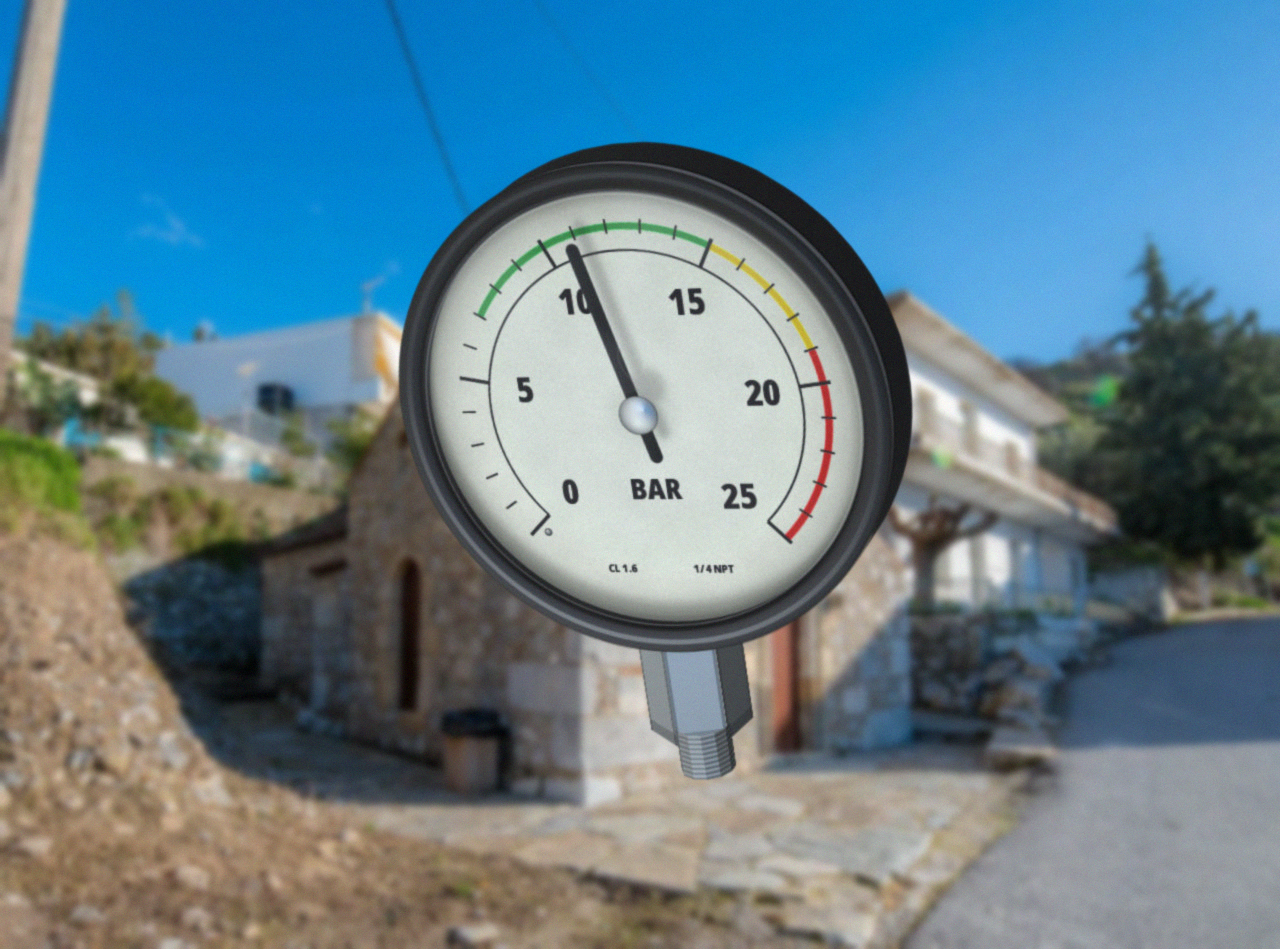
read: {"value": 11, "unit": "bar"}
